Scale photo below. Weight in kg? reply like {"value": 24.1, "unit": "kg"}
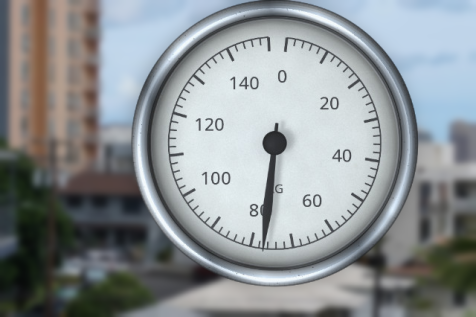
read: {"value": 77, "unit": "kg"}
